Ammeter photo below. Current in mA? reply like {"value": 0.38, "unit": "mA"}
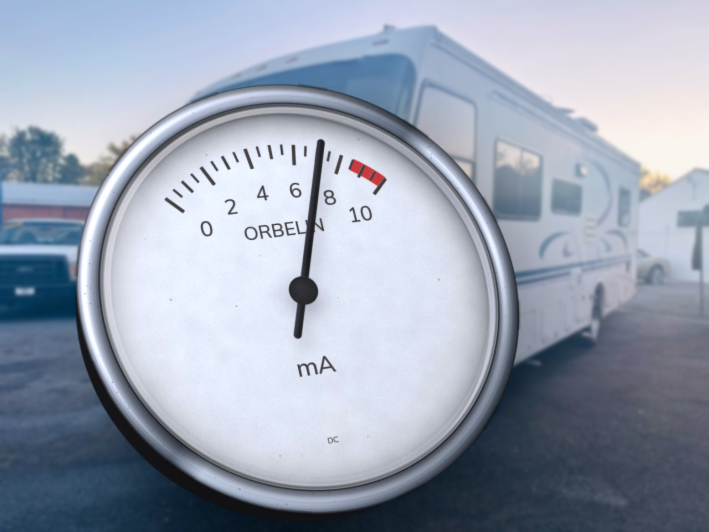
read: {"value": 7, "unit": "mA"}
